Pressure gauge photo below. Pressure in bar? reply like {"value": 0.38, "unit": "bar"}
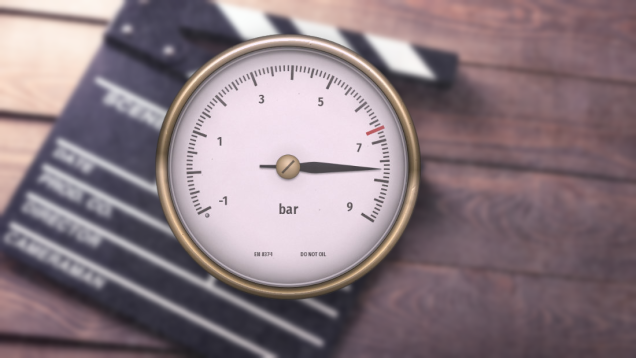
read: {"value": 7.7, "unit": "bar"}
